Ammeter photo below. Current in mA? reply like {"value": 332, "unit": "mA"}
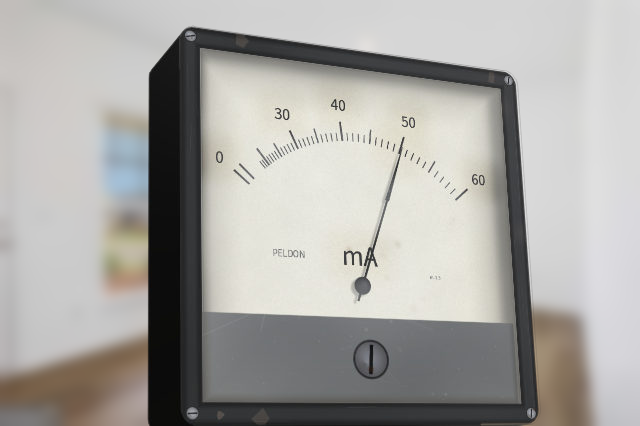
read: {"value": 50, "unit": "mA"}
